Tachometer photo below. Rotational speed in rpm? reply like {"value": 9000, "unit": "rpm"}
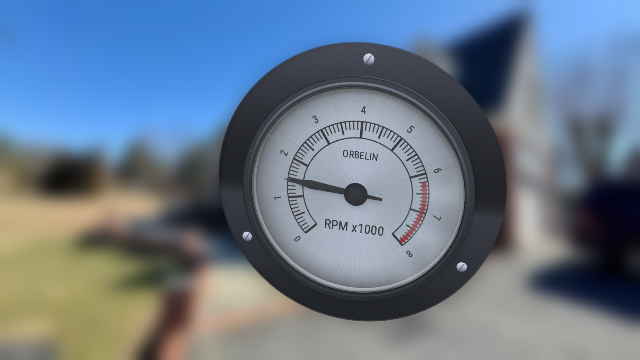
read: {"value": 1500, "unit": "rpm"}
